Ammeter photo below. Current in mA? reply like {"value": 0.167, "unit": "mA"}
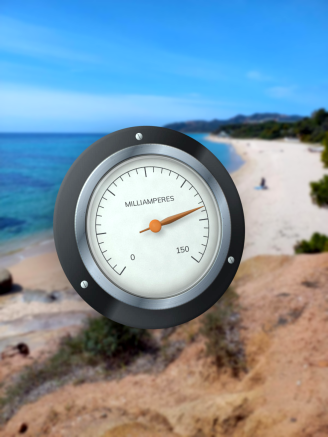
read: {"value": 117.5, "unit": "mA"}
